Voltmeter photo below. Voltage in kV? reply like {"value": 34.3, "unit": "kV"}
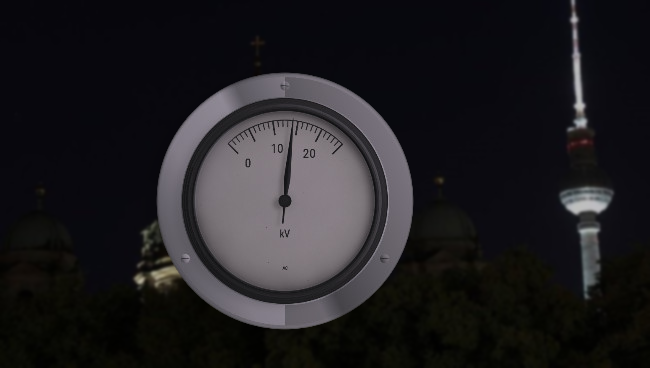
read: {"value": 14, "unit": "kV"}
